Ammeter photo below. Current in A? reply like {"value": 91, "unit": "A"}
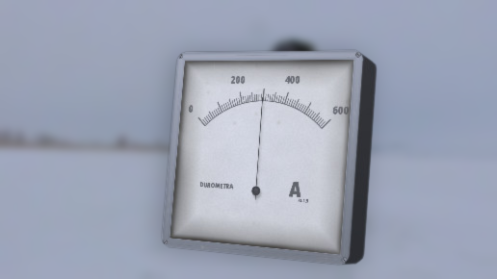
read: {"value": 300, "unit": "A"}
